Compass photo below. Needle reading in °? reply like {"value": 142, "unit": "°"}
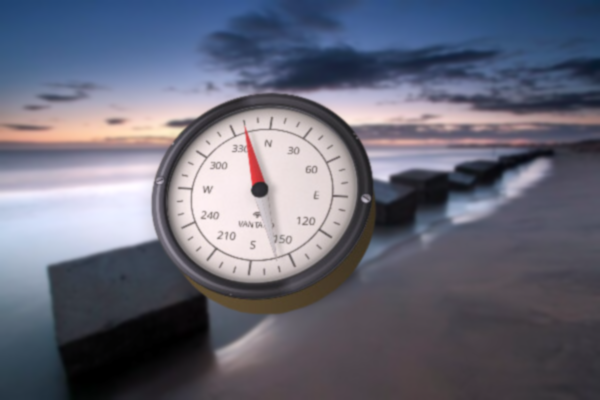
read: {"value": 340, "unit": "°"}
